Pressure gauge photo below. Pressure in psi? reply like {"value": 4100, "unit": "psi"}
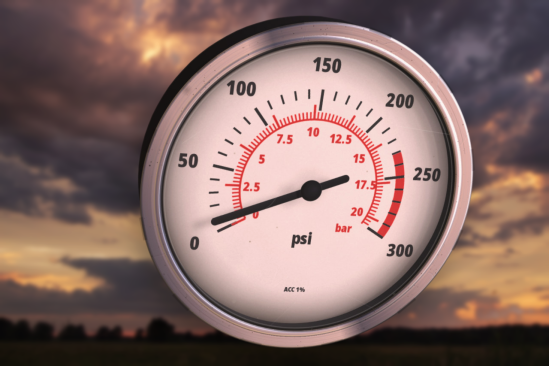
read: {"value": 10, "unit": "psi"}
